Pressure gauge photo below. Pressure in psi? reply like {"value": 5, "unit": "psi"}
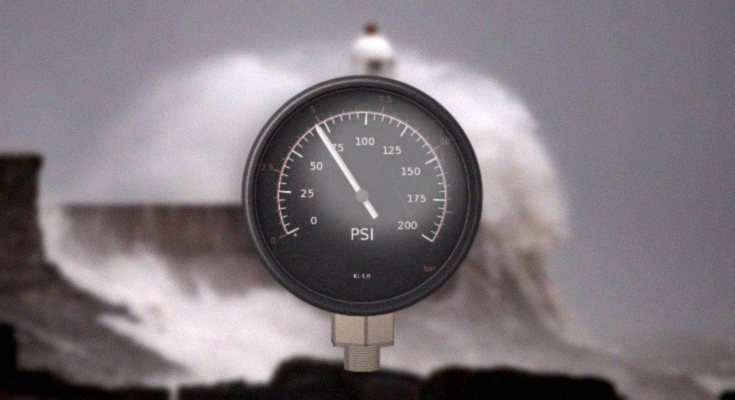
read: {"value": 70, "unit": "psi"}
